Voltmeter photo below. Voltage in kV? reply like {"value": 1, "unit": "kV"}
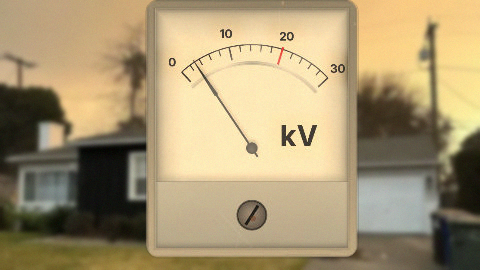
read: {"value": 3, "unit": "kV"}
